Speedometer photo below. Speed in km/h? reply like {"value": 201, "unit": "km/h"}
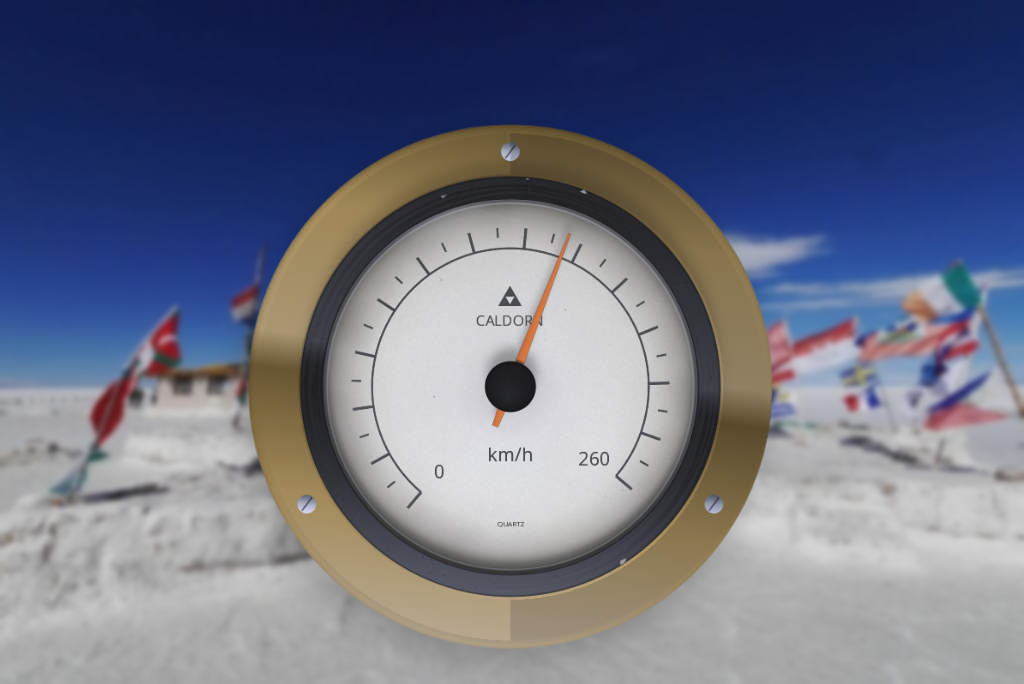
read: {"value": 155, "unit": "km/h"}
